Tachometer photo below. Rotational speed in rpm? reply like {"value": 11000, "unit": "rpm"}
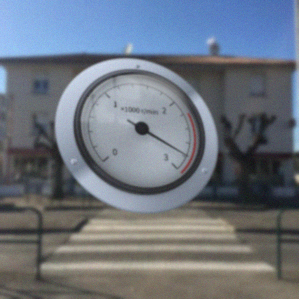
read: {"value": 2800, "unit": "rpm"}
